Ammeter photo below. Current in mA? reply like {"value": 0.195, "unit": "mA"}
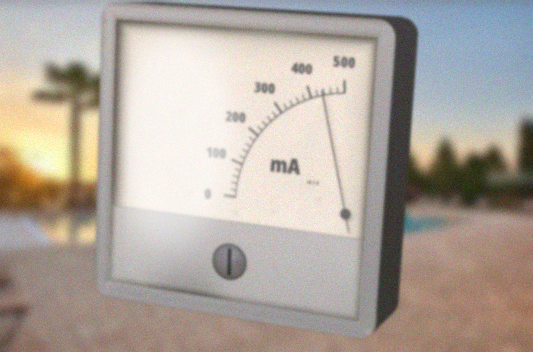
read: {"value": 440, "unit": "mA"}
